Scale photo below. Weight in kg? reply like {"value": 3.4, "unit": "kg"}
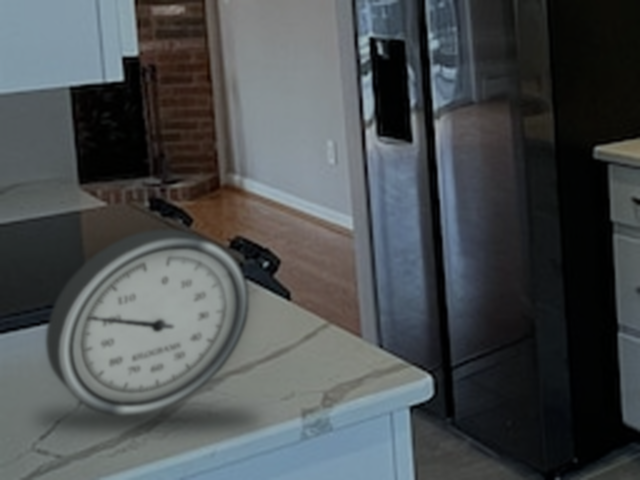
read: {"value": 100, "unit": "kg"}
